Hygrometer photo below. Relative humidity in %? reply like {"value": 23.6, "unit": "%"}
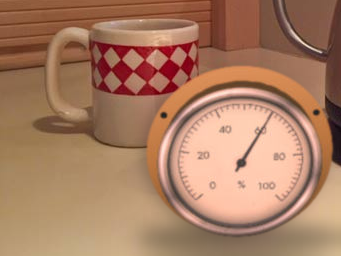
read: {"value": 60, "unit": "%"}
